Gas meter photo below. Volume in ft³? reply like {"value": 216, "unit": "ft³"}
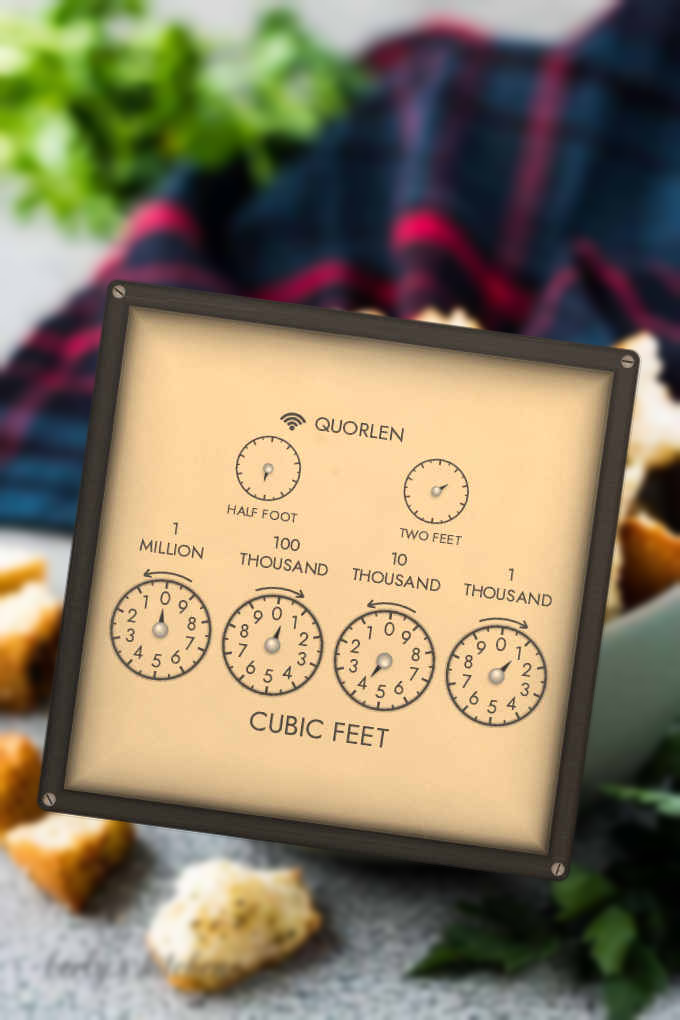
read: {"value": 4100, "unit": "ft³"}
